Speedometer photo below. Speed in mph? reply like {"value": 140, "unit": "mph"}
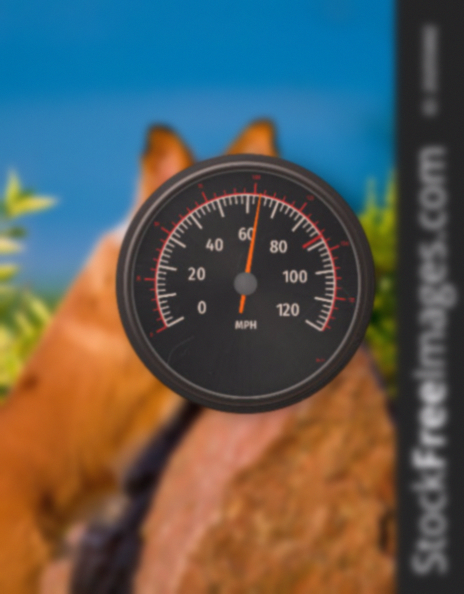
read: {"value": 64, "unit": "mph"}
